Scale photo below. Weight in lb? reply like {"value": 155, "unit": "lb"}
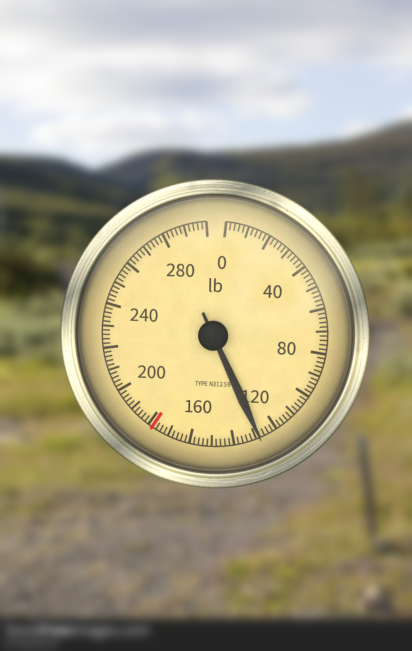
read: {"value": 128, "unit": "lb"}
